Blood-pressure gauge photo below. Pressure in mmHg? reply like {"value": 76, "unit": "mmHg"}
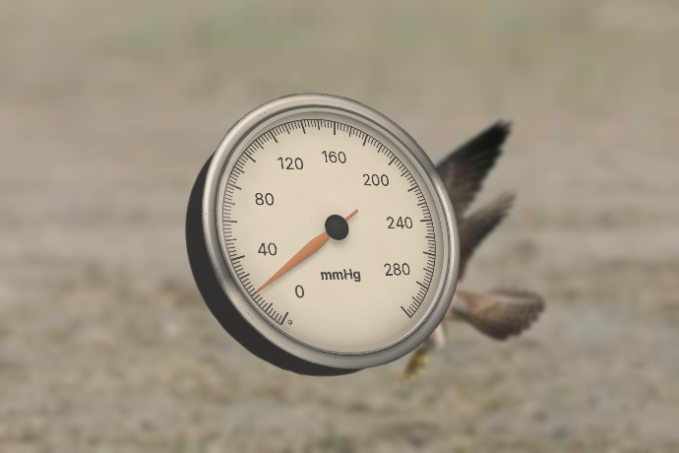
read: {"value": 20, "unit": "mmHg"}
